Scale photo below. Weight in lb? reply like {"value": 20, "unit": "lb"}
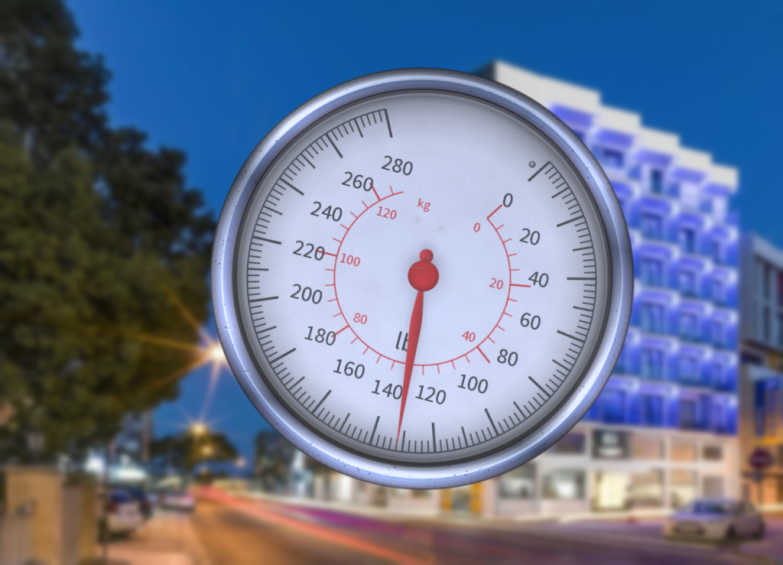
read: {"value": 132, "unit": "lb"}
